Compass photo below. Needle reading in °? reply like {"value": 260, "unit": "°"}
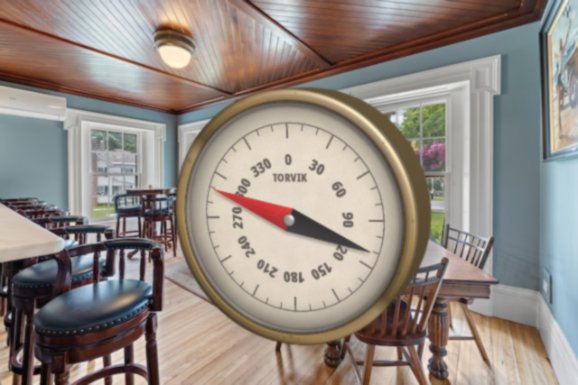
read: {"value": 290, "unit": "°"}
